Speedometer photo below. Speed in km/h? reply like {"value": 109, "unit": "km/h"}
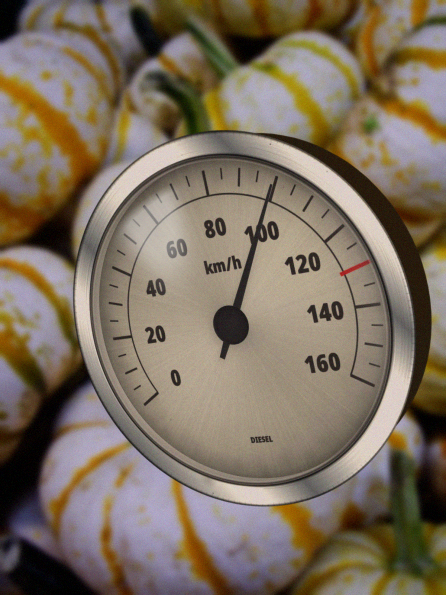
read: {"value": 100, "unit": "km/h"}
